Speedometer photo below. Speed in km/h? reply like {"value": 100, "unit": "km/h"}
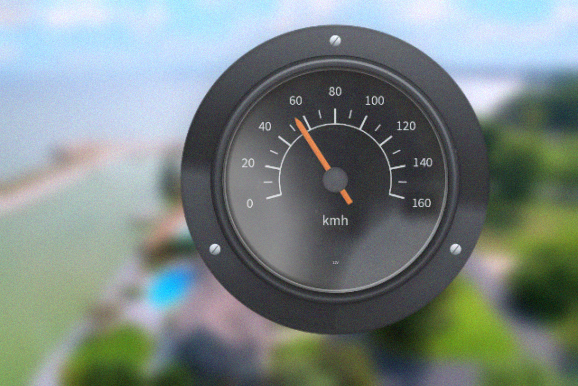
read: {"value": 55, "unit": "km/h"}
